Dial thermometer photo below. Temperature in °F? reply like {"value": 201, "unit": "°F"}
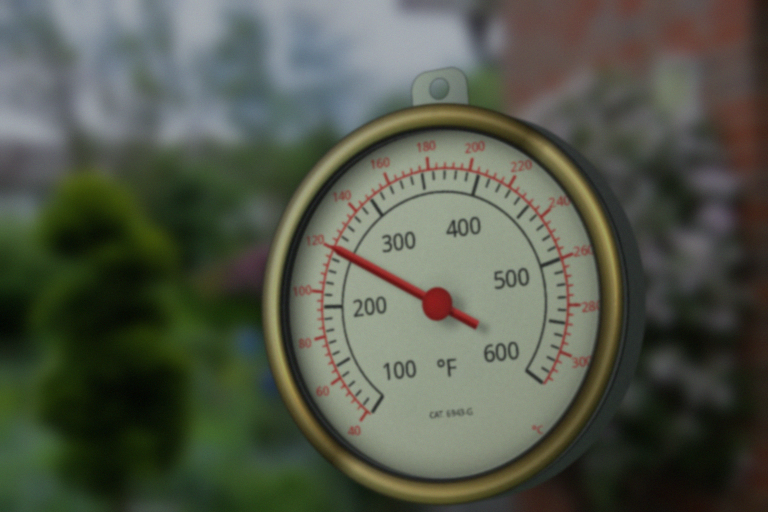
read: {"value": 250, "unit": "°F"}
